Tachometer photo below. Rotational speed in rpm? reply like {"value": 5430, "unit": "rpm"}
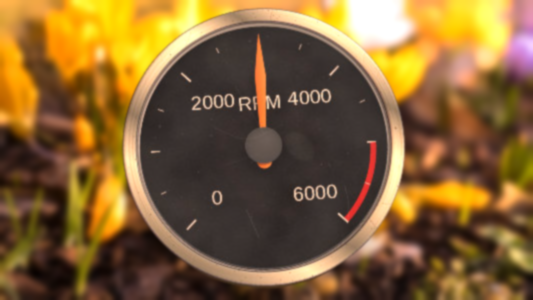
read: {"value": 3000, "unit": "rpm"}
